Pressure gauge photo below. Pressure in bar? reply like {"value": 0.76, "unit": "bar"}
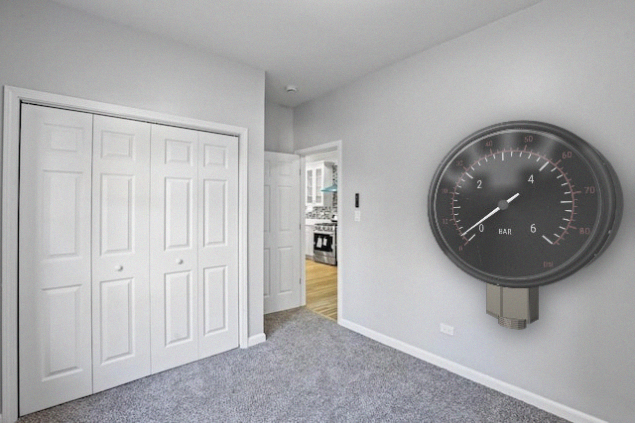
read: {"value": 0.2, "unit": "bar"}
